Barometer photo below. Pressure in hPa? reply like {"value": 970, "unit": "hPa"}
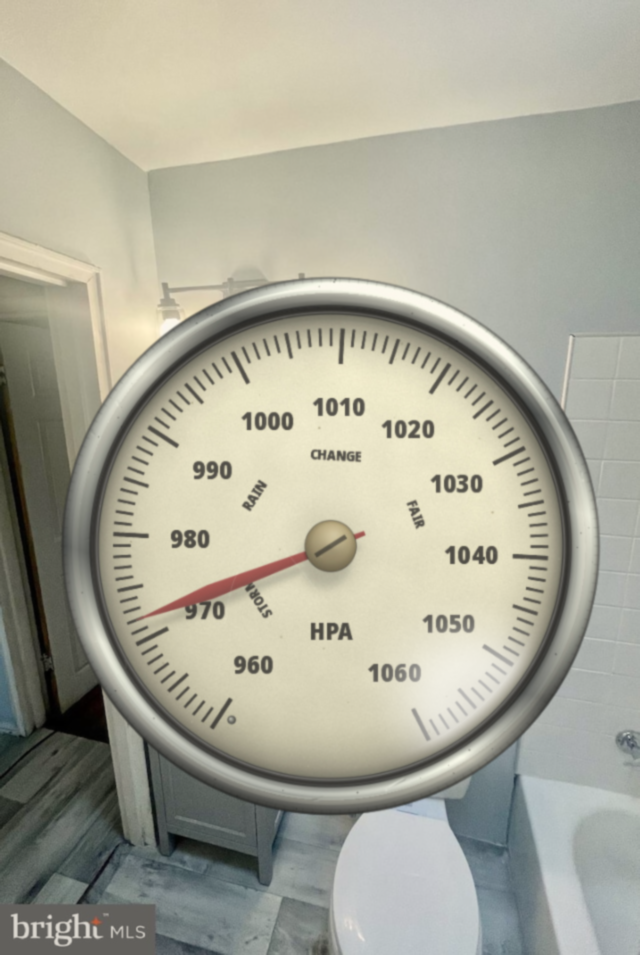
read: {"value": 972, "unit": "hPa"}
